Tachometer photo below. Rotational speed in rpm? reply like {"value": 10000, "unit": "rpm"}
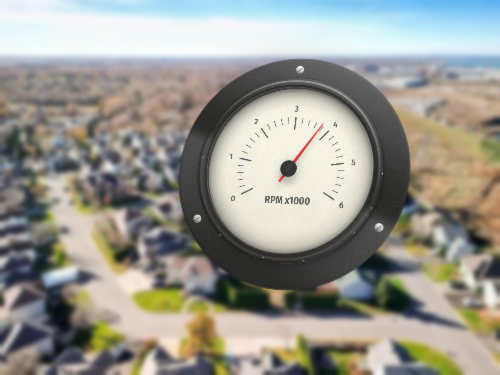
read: {"value": 3800, "unit": "rpm"}
